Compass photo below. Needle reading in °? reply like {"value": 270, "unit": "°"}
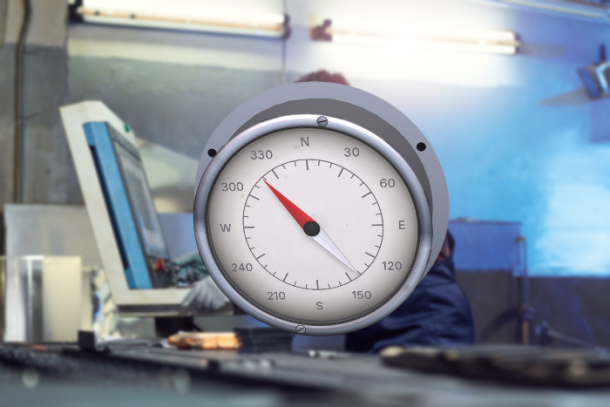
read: {"value": 320, "unit": "°"}
